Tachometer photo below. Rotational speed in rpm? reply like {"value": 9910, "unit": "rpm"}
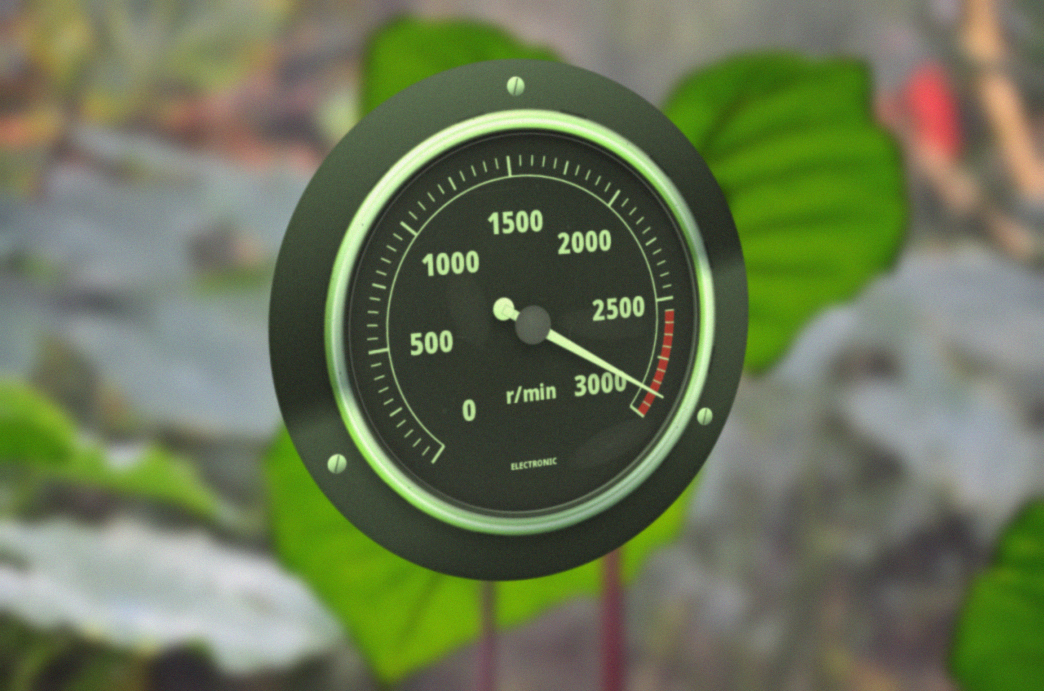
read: {"value": 2900, "unit": "rpm"}
